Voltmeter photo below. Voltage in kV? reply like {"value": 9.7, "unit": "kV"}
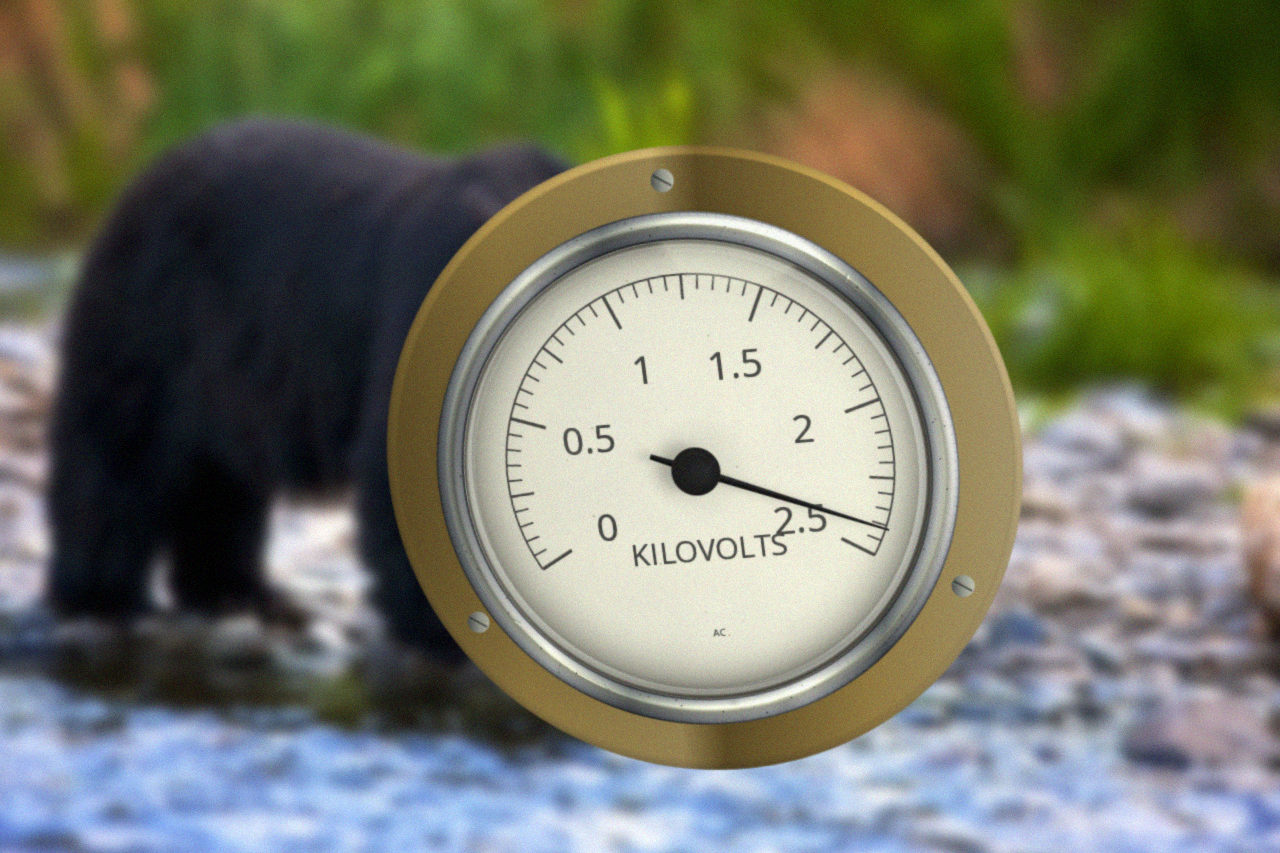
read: {"value": 2.4, "unit": "kV"}
